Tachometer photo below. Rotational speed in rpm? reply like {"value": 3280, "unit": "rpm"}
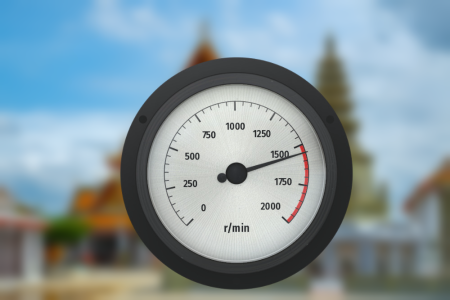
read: {"value": 1550, "unit": "rpm"}
